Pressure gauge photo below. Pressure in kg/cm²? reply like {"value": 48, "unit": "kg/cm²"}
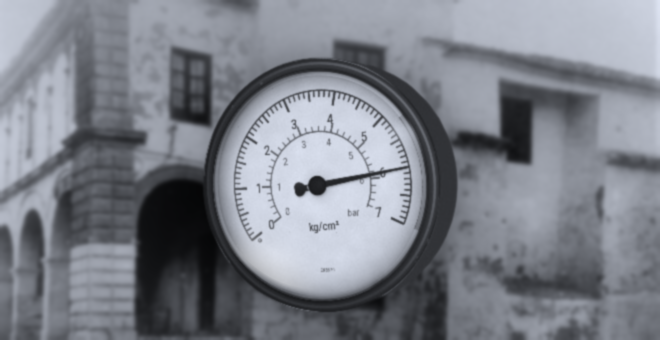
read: {"value": 6, "unit": "kg/cm²"}
